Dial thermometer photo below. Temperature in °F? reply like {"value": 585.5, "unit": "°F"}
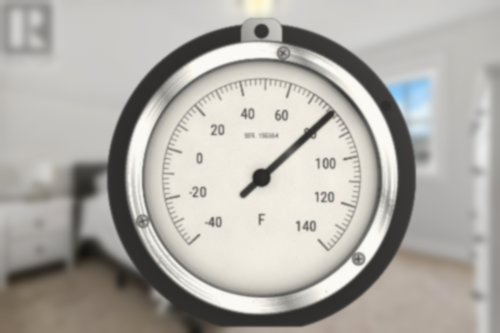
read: {"value": 80, "unit": "°F"}
